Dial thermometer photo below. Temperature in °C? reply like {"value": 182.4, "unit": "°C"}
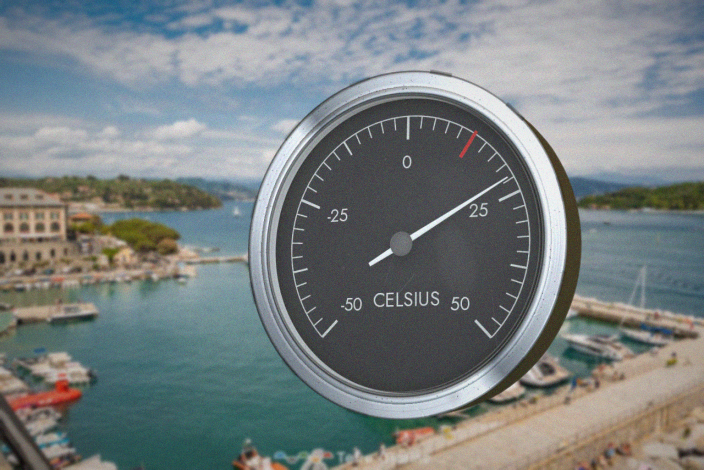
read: {"value": 22.5, "unit": "°C"}
